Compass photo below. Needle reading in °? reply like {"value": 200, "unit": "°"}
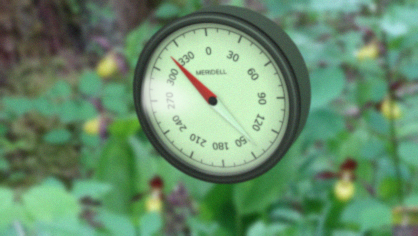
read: {"value": 320, "unit": "°"}
